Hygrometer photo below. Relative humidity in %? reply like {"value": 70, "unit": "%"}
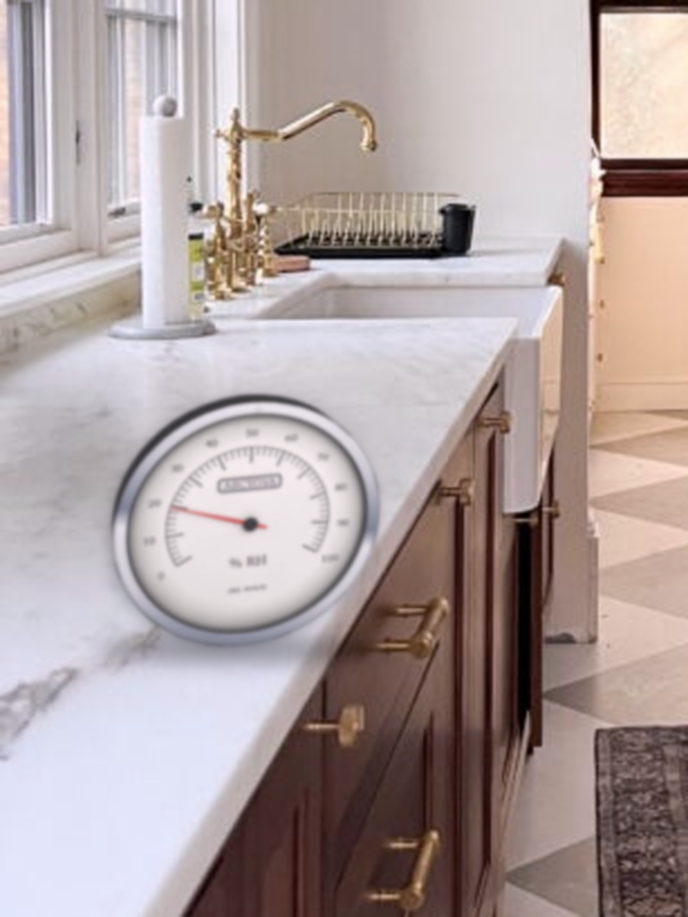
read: {"value": 20, "unit": "%"}
